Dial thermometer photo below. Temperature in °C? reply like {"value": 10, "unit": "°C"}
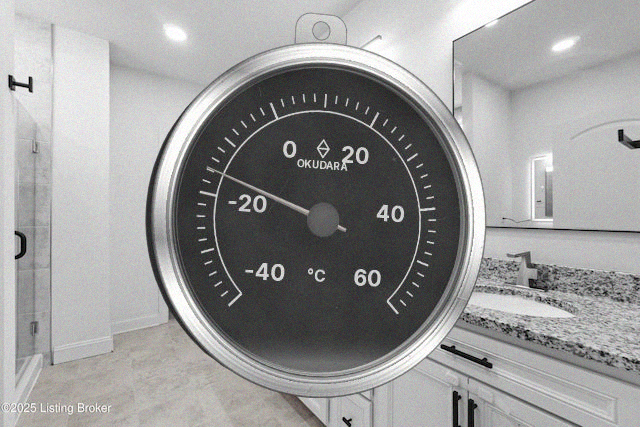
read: {"value": -16, "unit": "°C"}
